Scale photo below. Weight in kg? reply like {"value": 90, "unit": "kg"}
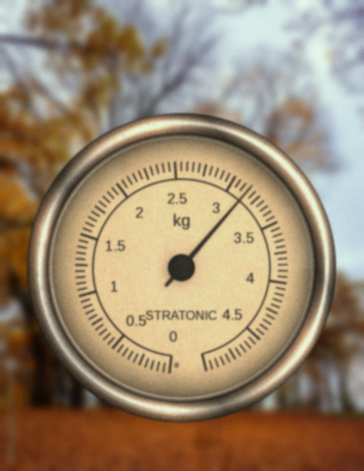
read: {"value": 3.15, "unit": "kg"}
